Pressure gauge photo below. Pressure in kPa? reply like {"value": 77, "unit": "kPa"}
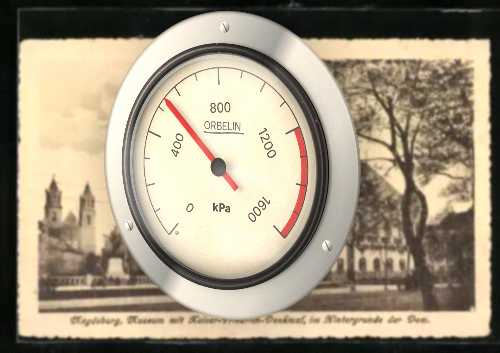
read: {"value": 550, "unit": "kPa"}
